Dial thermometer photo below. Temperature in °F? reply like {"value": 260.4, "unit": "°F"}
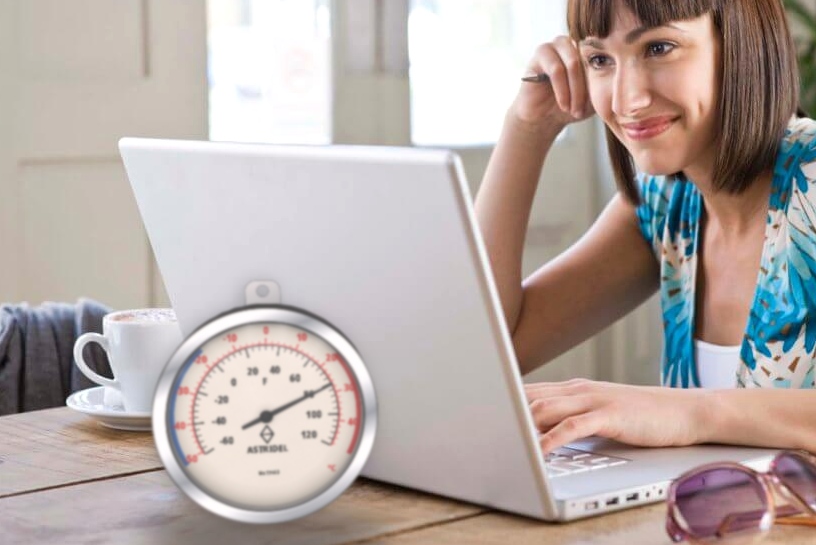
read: {"value": 80, "unit": "°F"}
